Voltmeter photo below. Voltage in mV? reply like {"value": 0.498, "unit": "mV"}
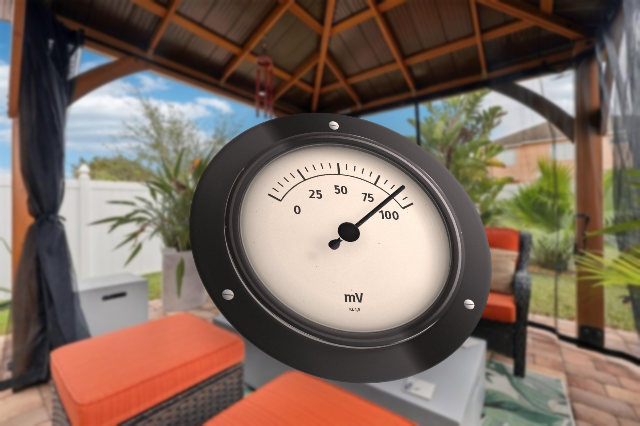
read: {"value": 90, "unit": "mV"}
